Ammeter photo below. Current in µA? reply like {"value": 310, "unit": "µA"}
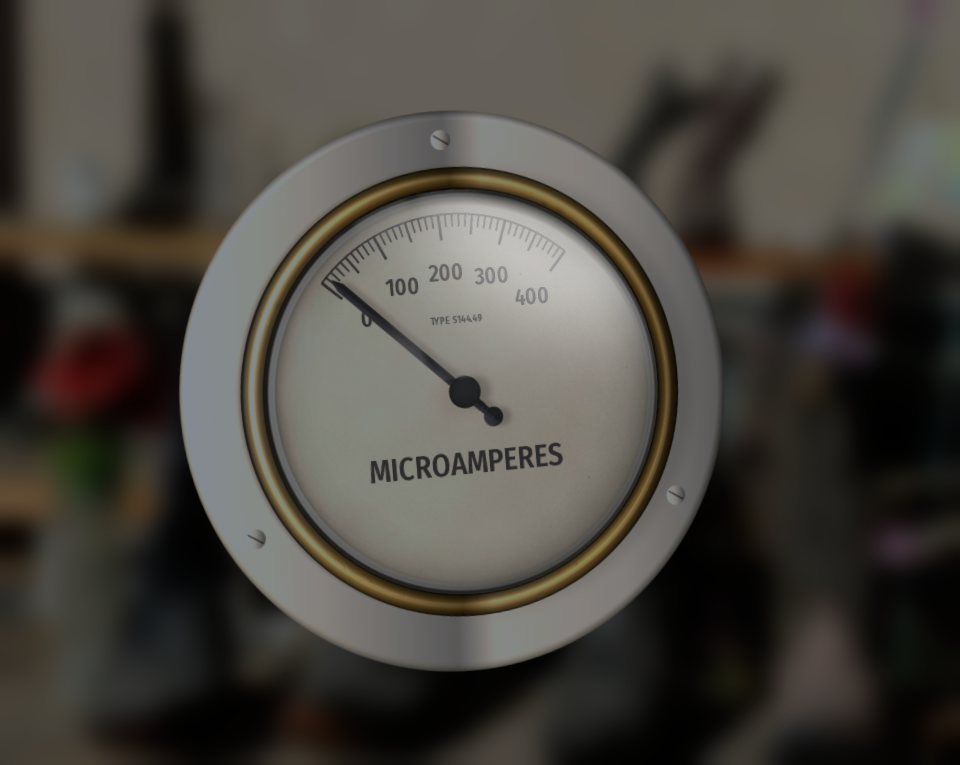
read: {"value": 10, "unit": "µA"}
